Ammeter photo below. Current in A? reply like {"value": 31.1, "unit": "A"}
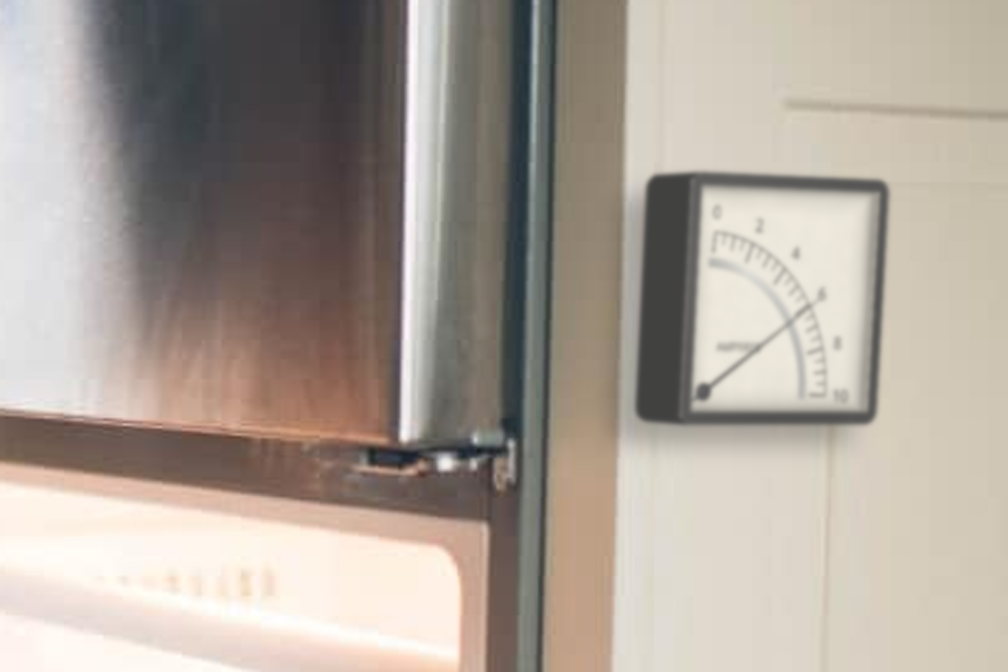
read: {"value": 6, "unit": "A"}
